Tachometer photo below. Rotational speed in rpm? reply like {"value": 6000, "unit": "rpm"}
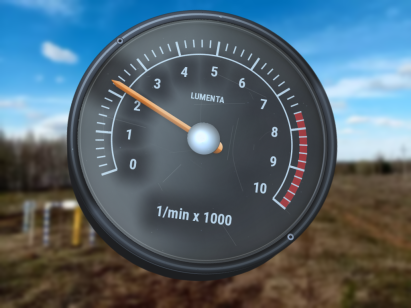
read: {"value": 2200, "unit": "rpm"}
